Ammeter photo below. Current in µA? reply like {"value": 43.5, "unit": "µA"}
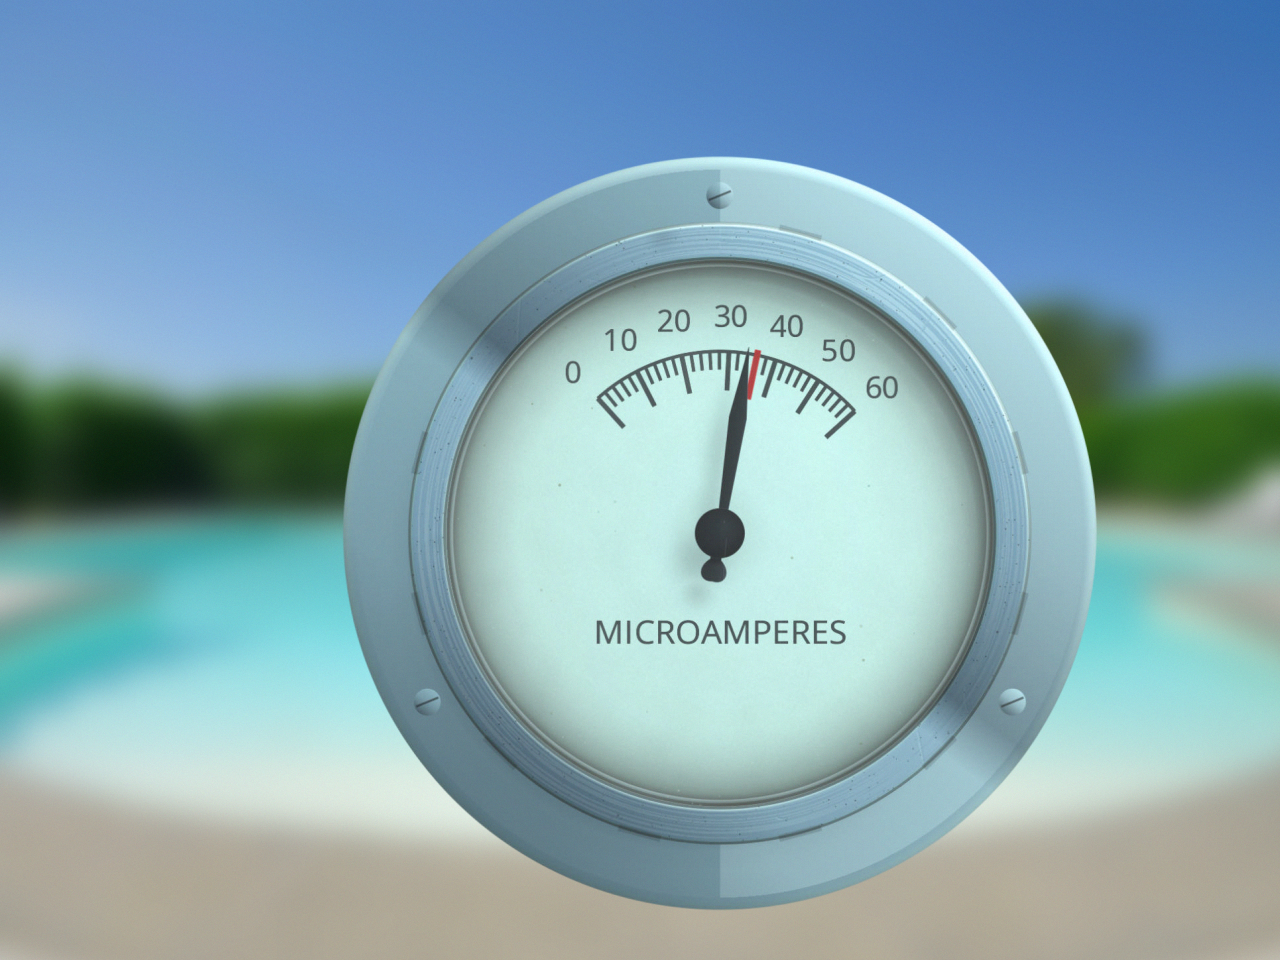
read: {"value": 34, "unit": "µA"}
